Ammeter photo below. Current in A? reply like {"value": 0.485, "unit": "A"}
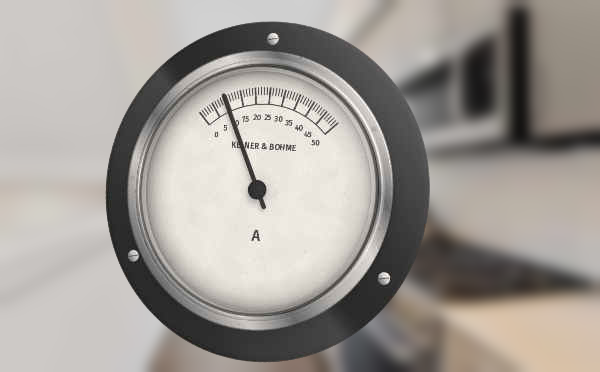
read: {"value": 10, "unit": "A"}
